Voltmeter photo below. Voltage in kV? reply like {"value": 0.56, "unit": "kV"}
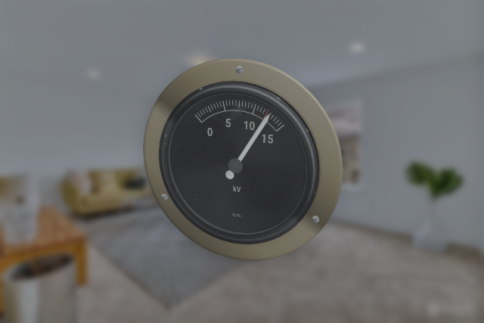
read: {"value": 12.5, "unit": "kV"}
